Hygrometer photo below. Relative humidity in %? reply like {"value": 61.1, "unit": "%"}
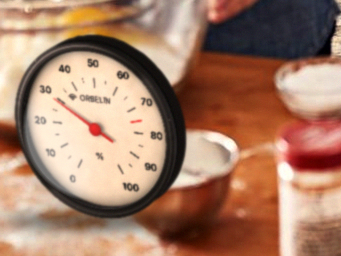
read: {"value": 30, "unit": "%"}
